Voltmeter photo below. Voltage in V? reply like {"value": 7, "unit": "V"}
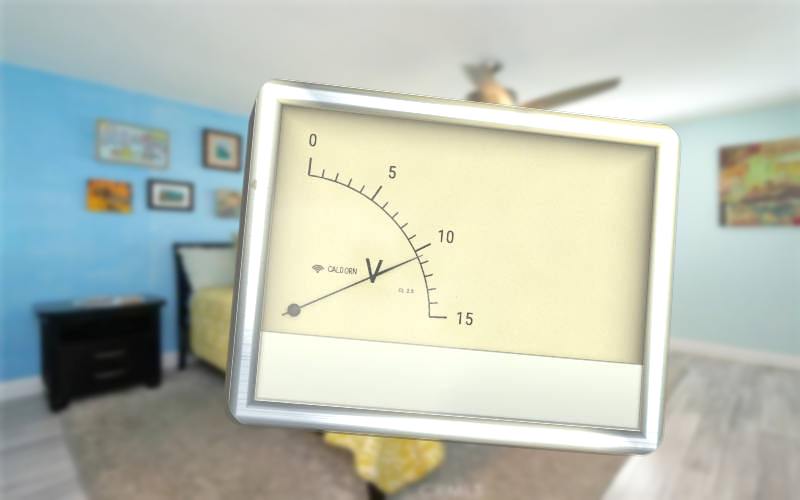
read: {"value": 10.5, "unit": "V"}
